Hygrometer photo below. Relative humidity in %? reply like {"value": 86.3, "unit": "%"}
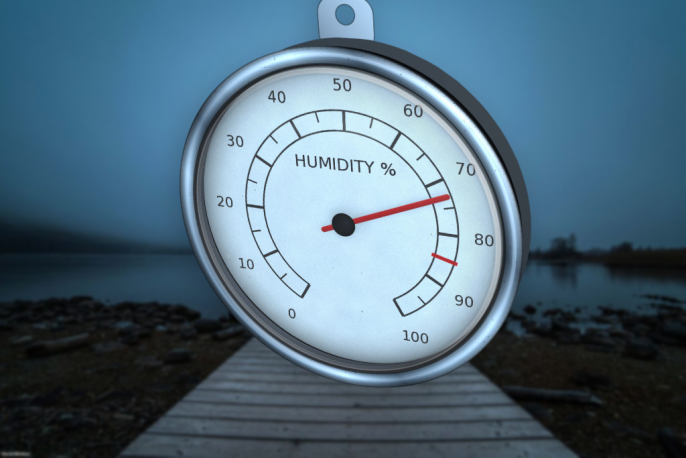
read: {"value": 72.5, "unit": "%"}
